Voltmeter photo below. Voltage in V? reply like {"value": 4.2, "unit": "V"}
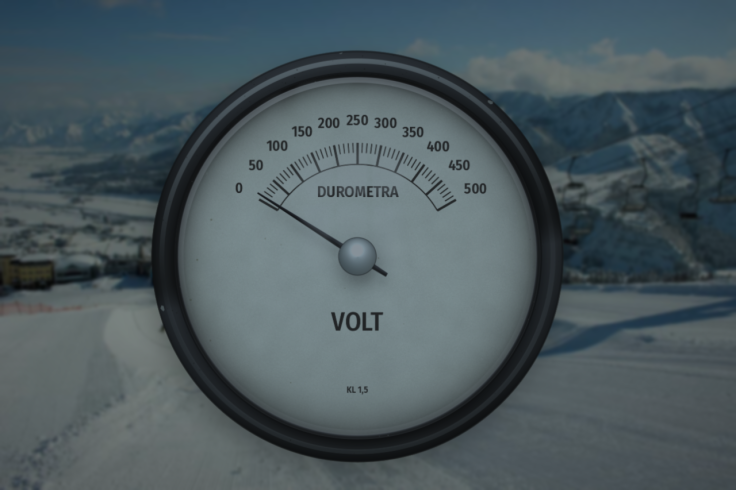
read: {"value": 10, "unit": "V"}
